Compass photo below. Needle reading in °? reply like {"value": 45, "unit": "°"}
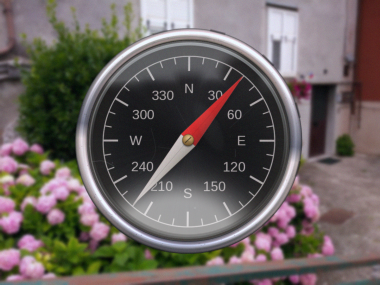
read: {"value": 40, "unit": "°"}
